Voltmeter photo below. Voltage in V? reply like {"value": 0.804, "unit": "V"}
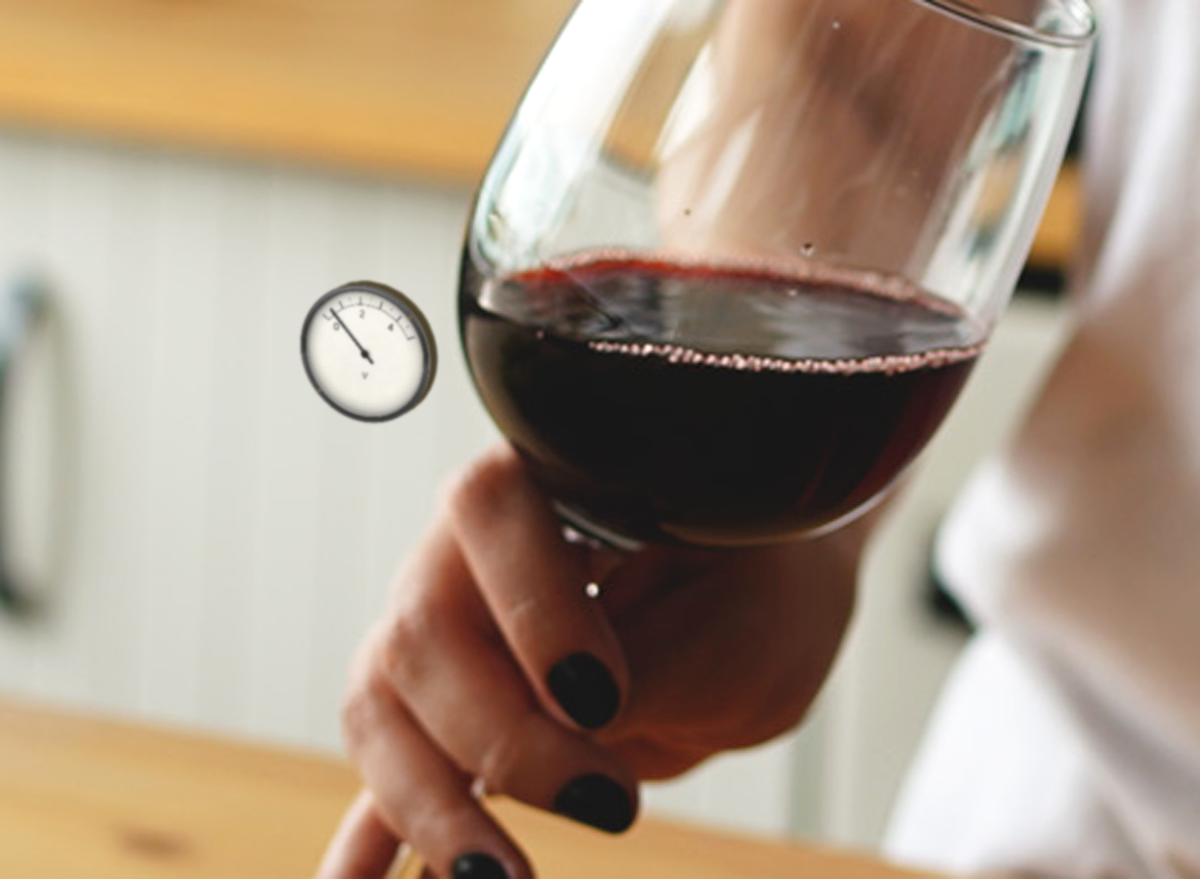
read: {"value": 0.5, "unit": "V"}
